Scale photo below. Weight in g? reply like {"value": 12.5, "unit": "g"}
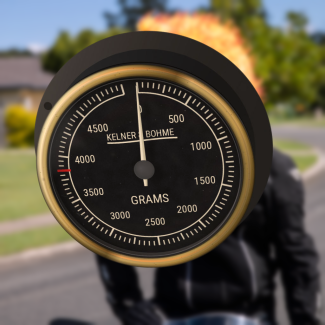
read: {"value": 0, "unit": "g"}
